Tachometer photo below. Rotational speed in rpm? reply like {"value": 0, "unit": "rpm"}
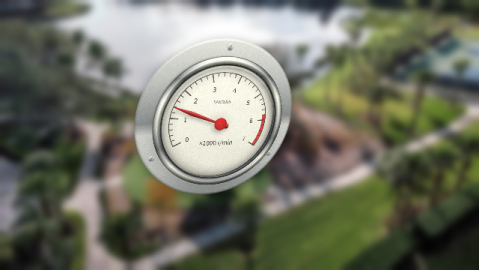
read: {"value": 1400, "unit": "rpm"}
